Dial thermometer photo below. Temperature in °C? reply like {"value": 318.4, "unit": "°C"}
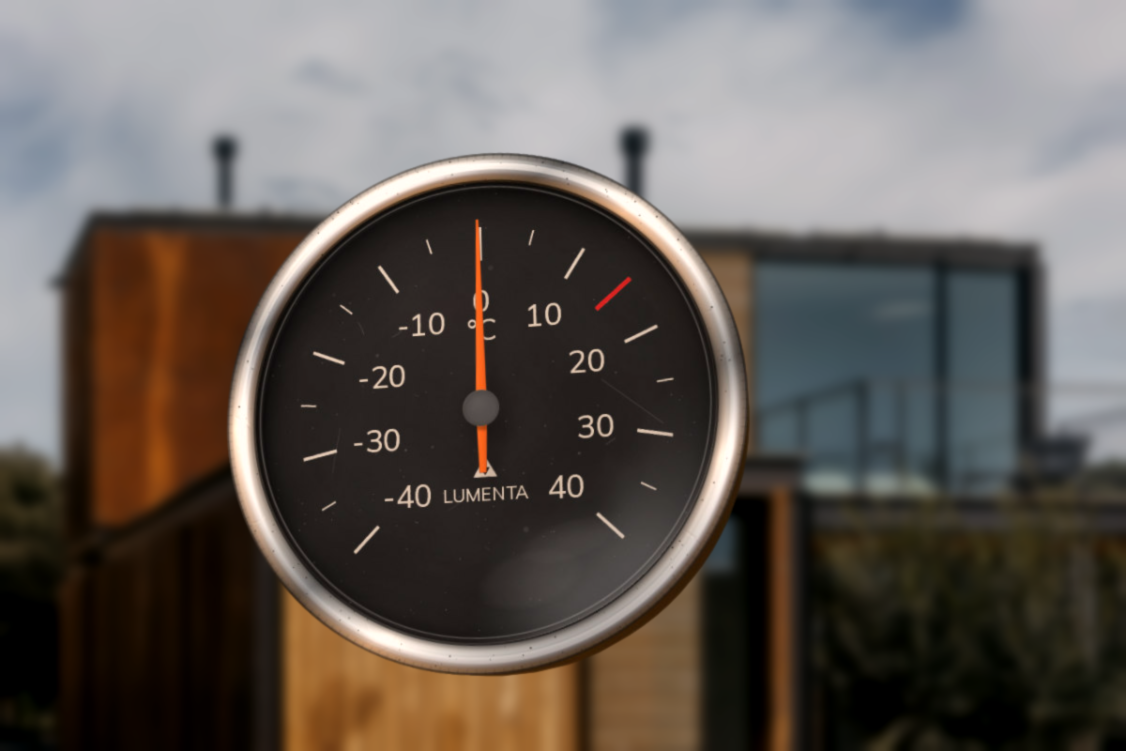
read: {"value": 0, "unit": "°C"}
